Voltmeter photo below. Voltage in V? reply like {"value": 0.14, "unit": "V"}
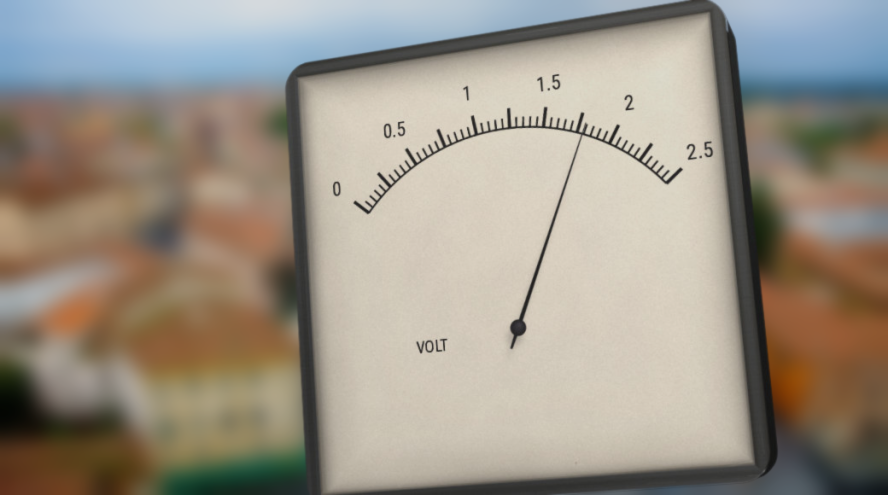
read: {"value": 1.8, "unit": "V"}
